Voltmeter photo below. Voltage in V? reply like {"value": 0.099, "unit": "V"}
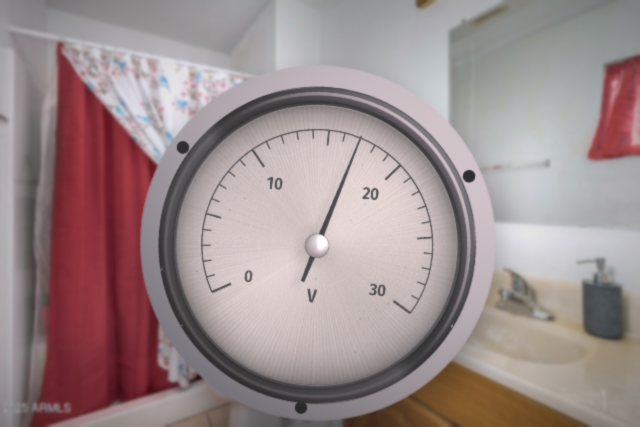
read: {"value": 17, "unit": "V"}
